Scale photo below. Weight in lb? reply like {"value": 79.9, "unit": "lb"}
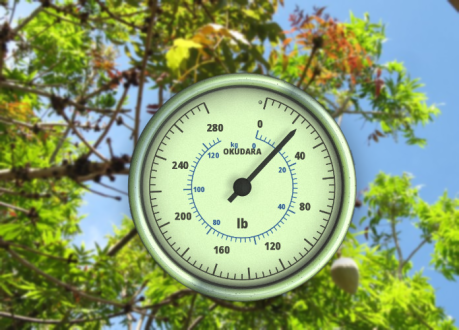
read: {"value": 24, "unit": "lb"}
